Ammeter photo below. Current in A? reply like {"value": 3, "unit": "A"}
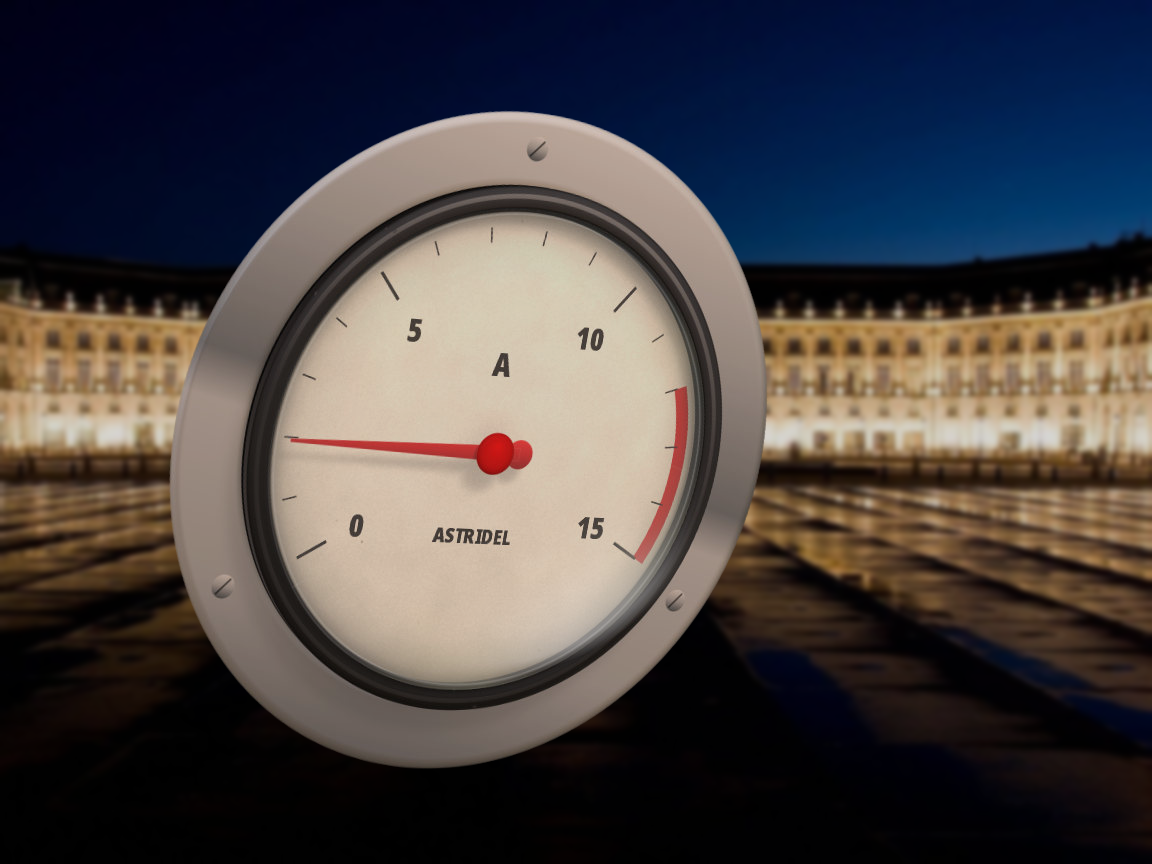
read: {"value": 2, "unit": "A"}
